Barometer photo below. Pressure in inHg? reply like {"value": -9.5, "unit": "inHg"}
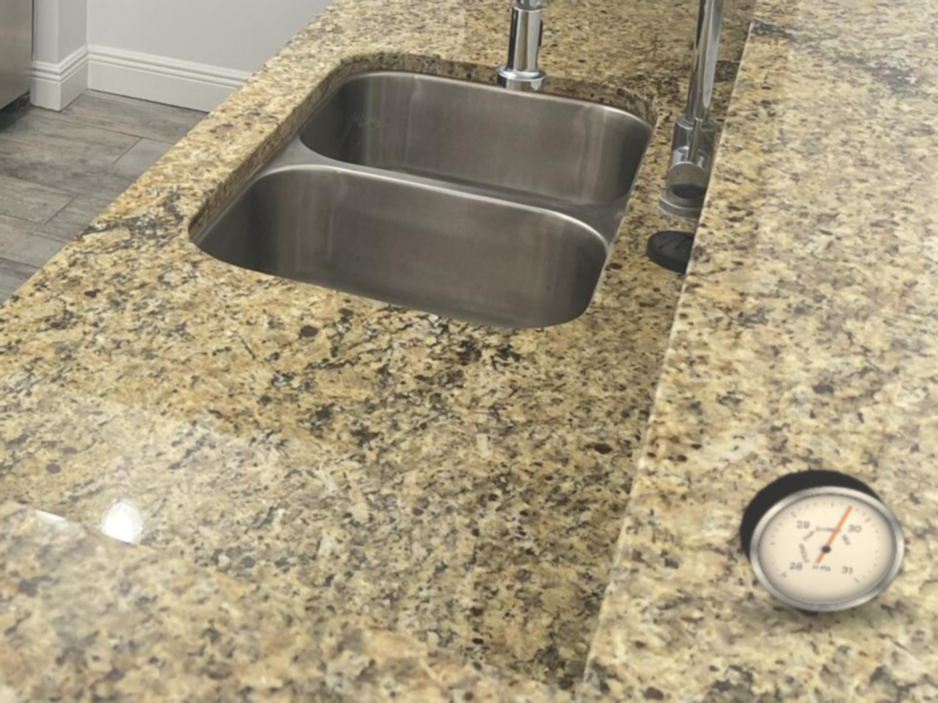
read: {"value": 29.7, "unit": "inHg"}
